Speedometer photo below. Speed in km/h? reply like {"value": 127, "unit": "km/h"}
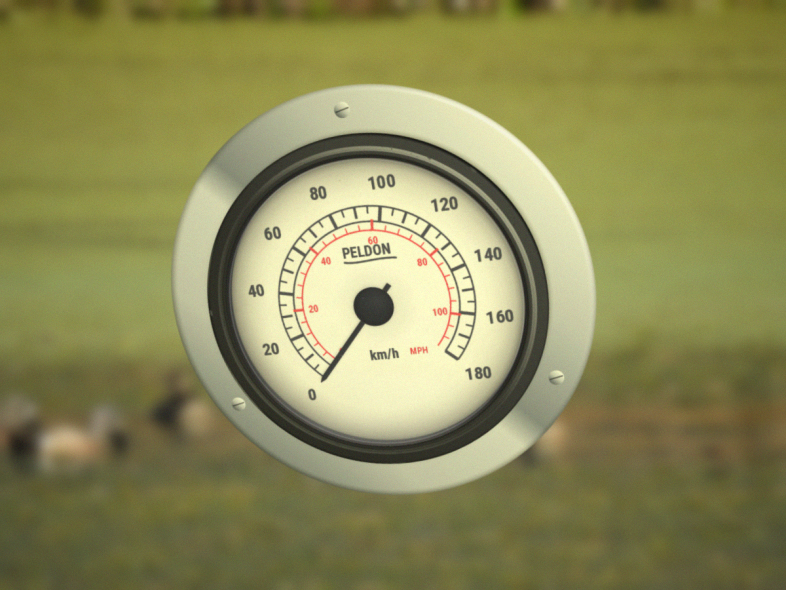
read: {"value": 0, "unit": "km/h"}
